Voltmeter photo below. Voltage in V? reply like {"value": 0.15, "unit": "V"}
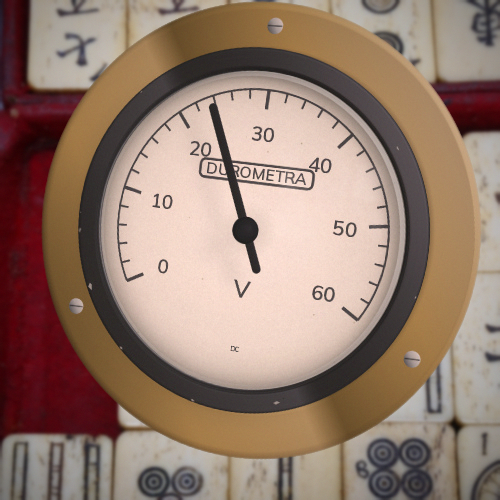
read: {"value": 24, "unit": "V"}
